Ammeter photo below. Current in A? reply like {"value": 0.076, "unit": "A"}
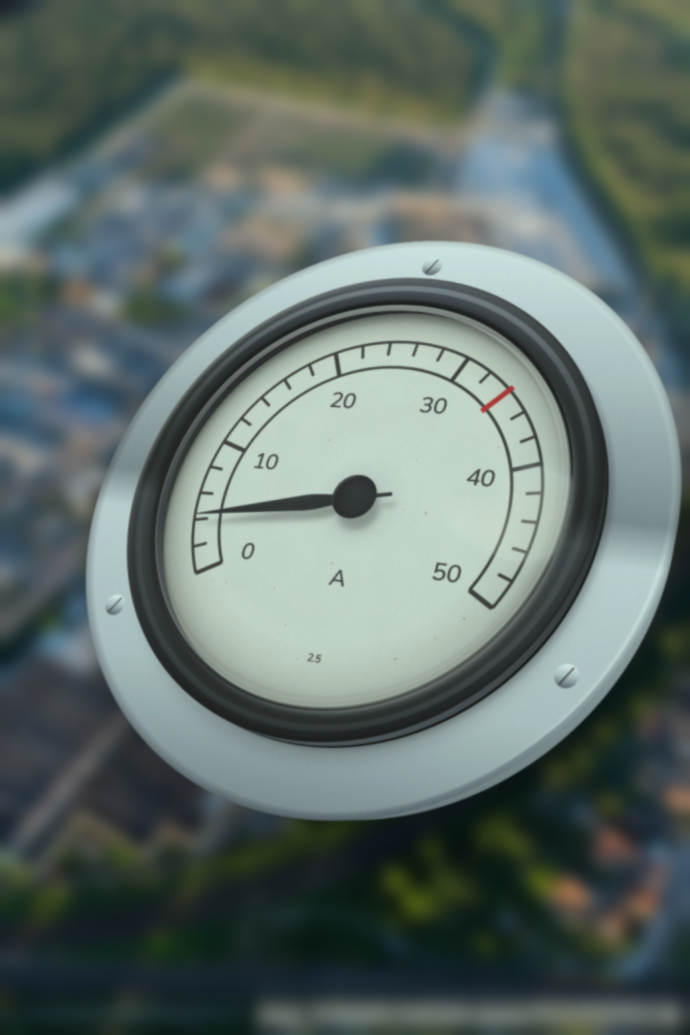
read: {"value": 4, "unit": "A"}
